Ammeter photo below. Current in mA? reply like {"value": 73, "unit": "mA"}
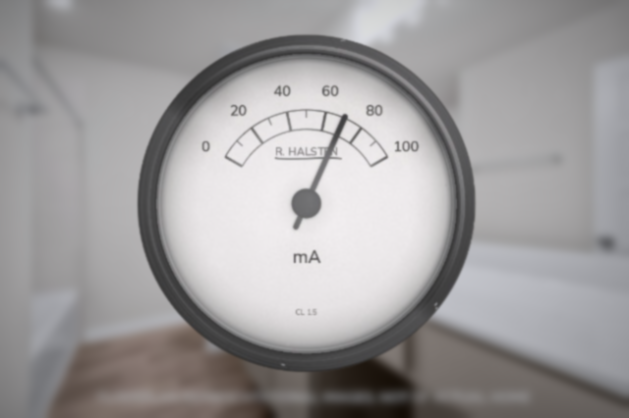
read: {"value": 70, "unit": "mA"}
